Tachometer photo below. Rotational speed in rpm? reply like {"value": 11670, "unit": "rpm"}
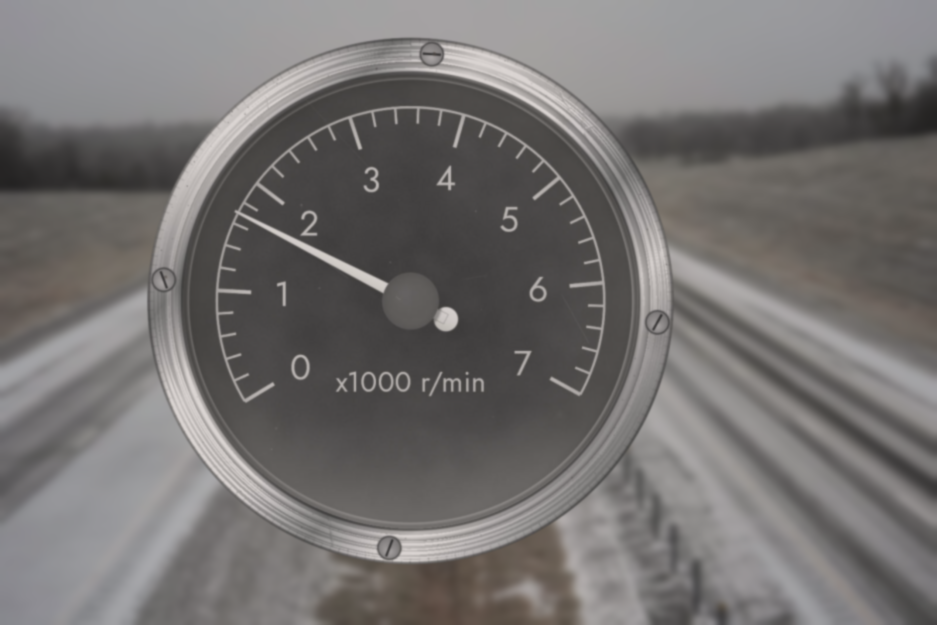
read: {"value": 1700, "unit": "rpm"}
